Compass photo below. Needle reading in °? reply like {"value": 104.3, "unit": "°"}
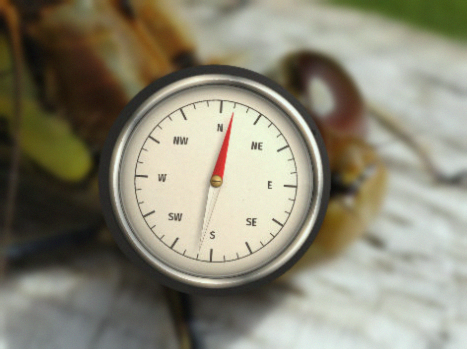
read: {"value": 10, "unit": "°"}
